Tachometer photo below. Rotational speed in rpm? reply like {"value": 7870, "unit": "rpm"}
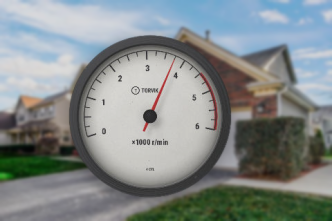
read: {"value": 3750, "unit": "rpm"}
